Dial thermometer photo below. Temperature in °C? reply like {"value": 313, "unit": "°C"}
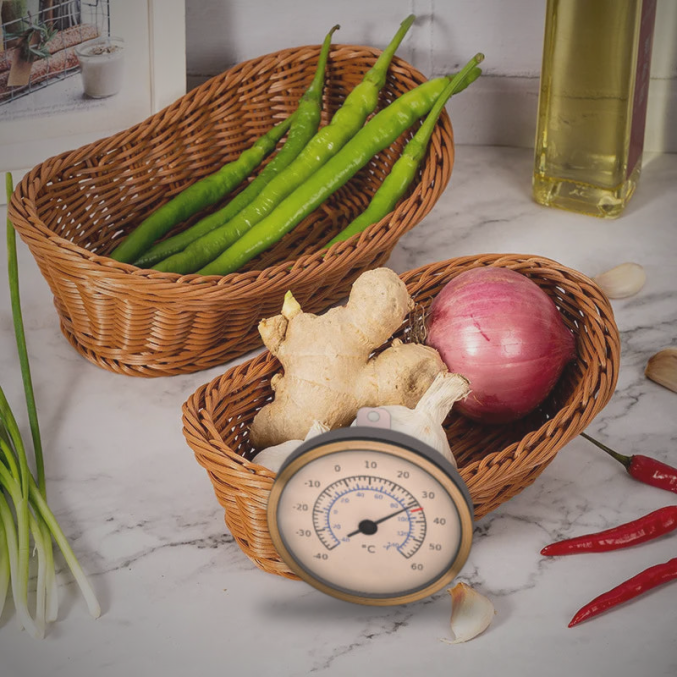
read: {"value": 30, "unit": "°C"}
